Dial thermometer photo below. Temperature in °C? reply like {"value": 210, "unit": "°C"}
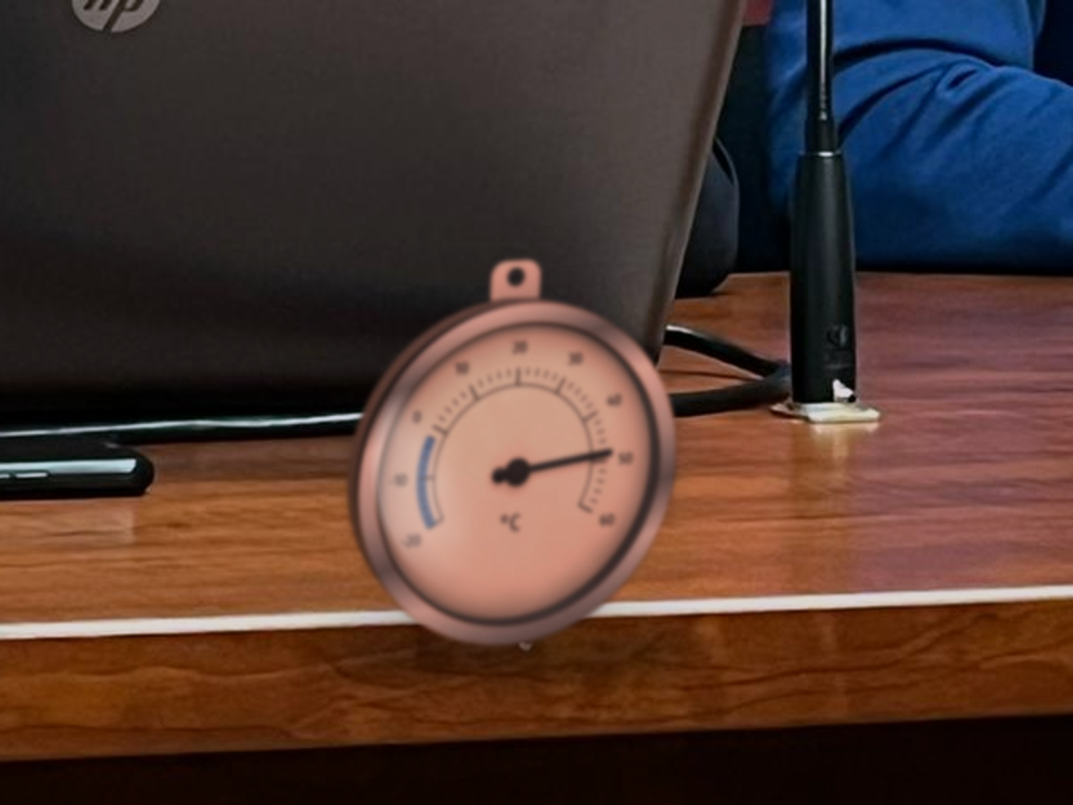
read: {"value": 48, "unit": "°C"}
